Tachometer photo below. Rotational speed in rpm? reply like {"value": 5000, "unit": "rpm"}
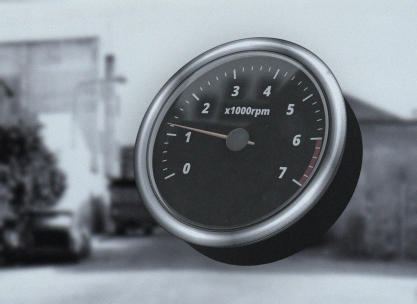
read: {"value": 1200, "unit": "rpm"}
